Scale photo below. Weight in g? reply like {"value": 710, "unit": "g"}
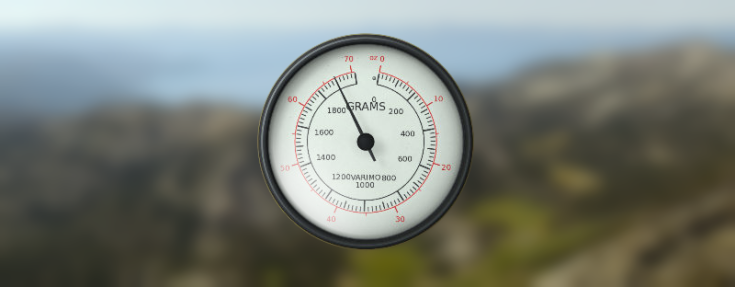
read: {"value": 1900, "unit": "g"}
